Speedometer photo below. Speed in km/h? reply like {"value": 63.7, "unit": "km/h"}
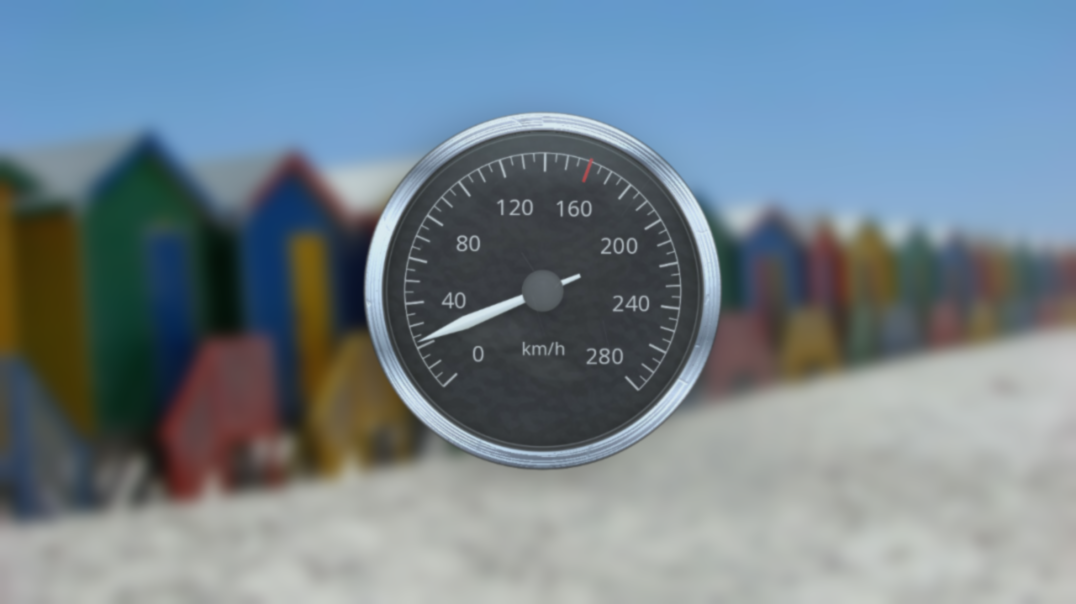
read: {"value": 22.5, "unit": "km/h"}
